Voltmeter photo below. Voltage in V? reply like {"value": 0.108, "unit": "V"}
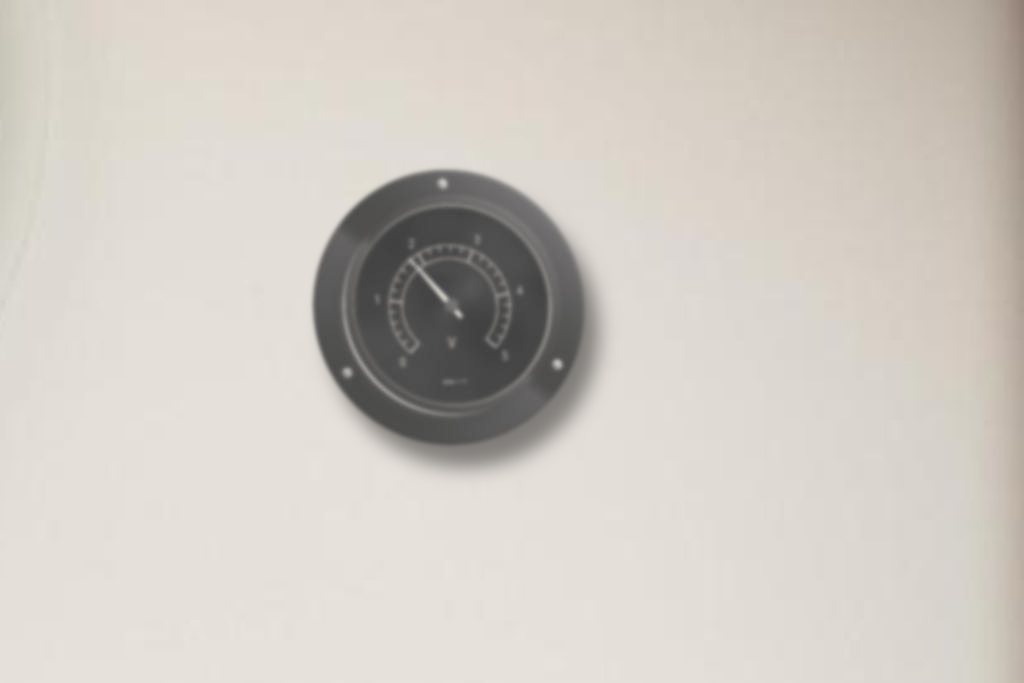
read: {"value": 1.8, "unit": "V"}
